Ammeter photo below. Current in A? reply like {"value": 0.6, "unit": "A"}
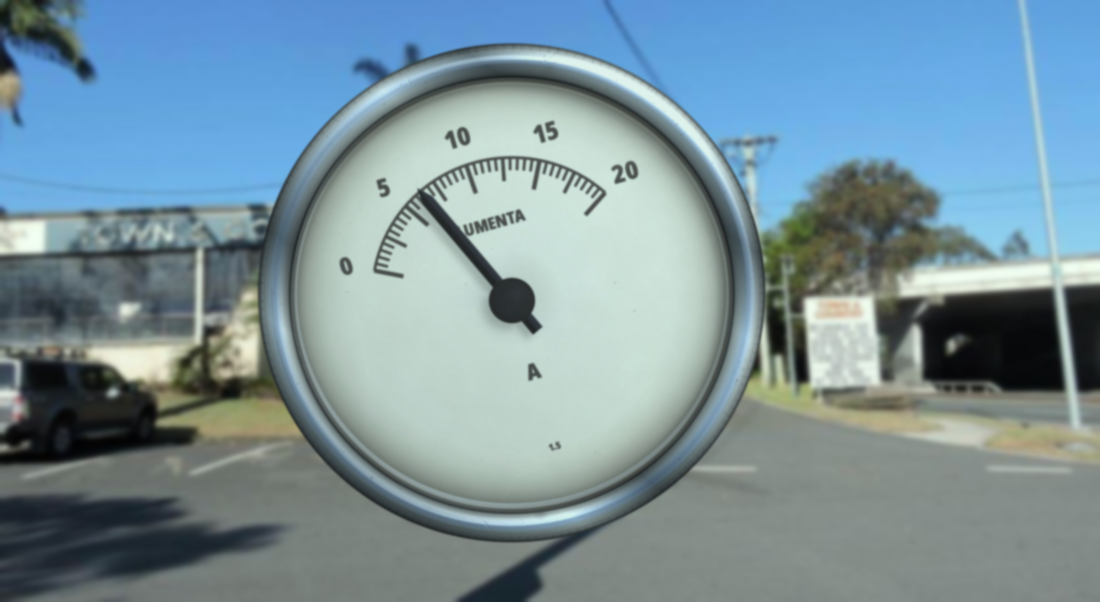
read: {"value": 6.5, "unit": "A"}
